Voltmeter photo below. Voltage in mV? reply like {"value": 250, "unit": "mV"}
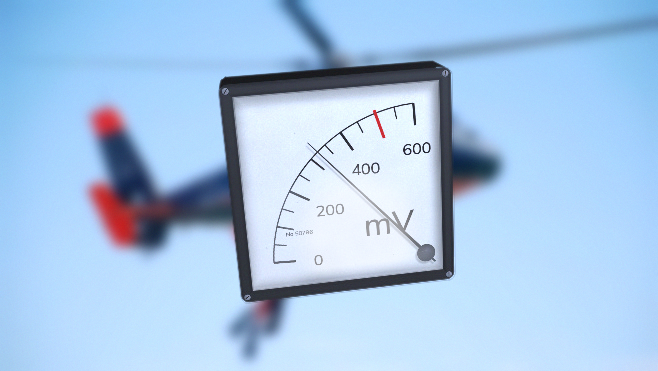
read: {"value": 325, "unit": "mV"}
